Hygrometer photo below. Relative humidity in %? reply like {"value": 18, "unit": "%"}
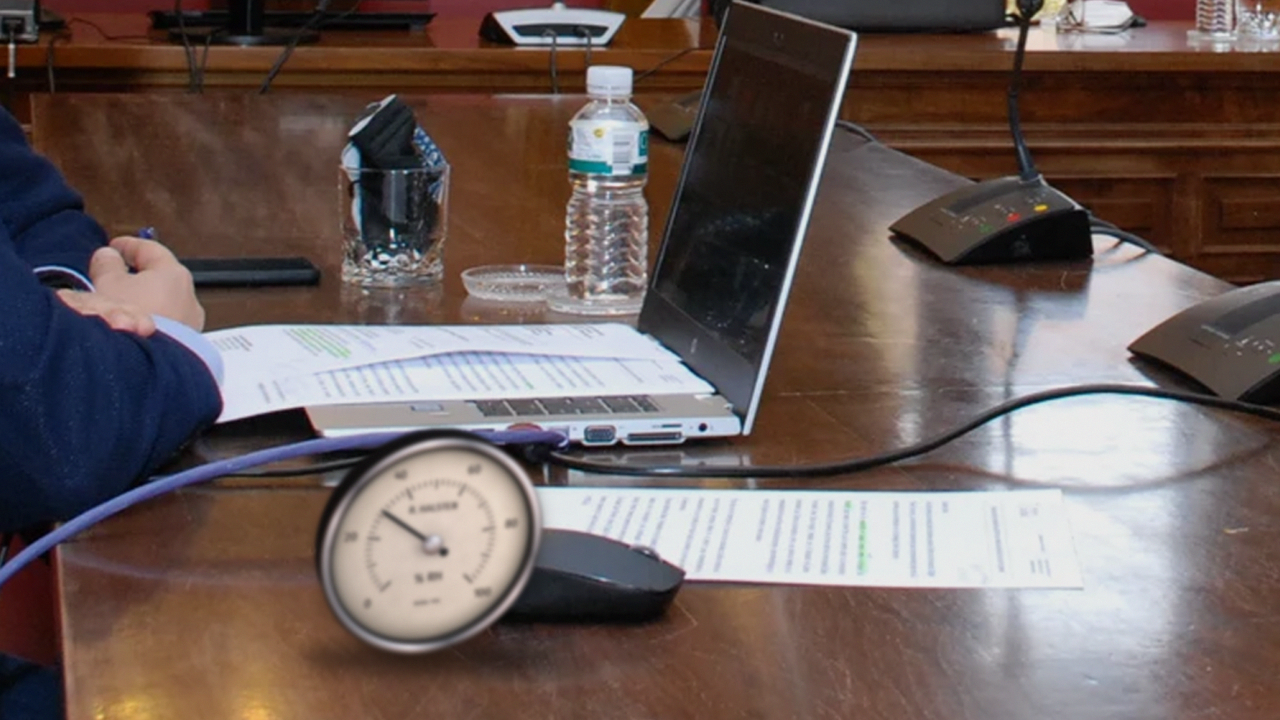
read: {"value": 30, "unit": "%"}
